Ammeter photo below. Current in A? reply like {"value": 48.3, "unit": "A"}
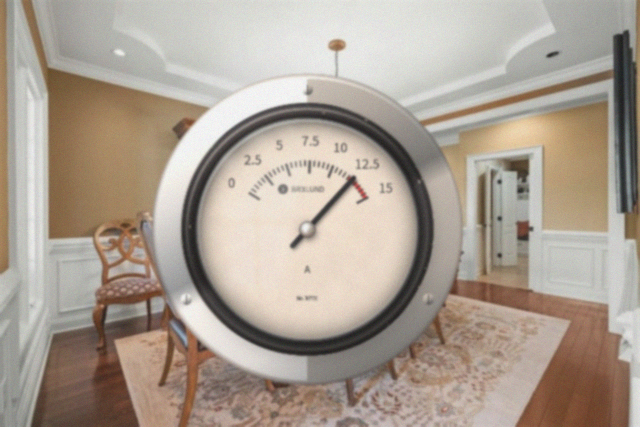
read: {"value": 12.5, "unit": "A"}
